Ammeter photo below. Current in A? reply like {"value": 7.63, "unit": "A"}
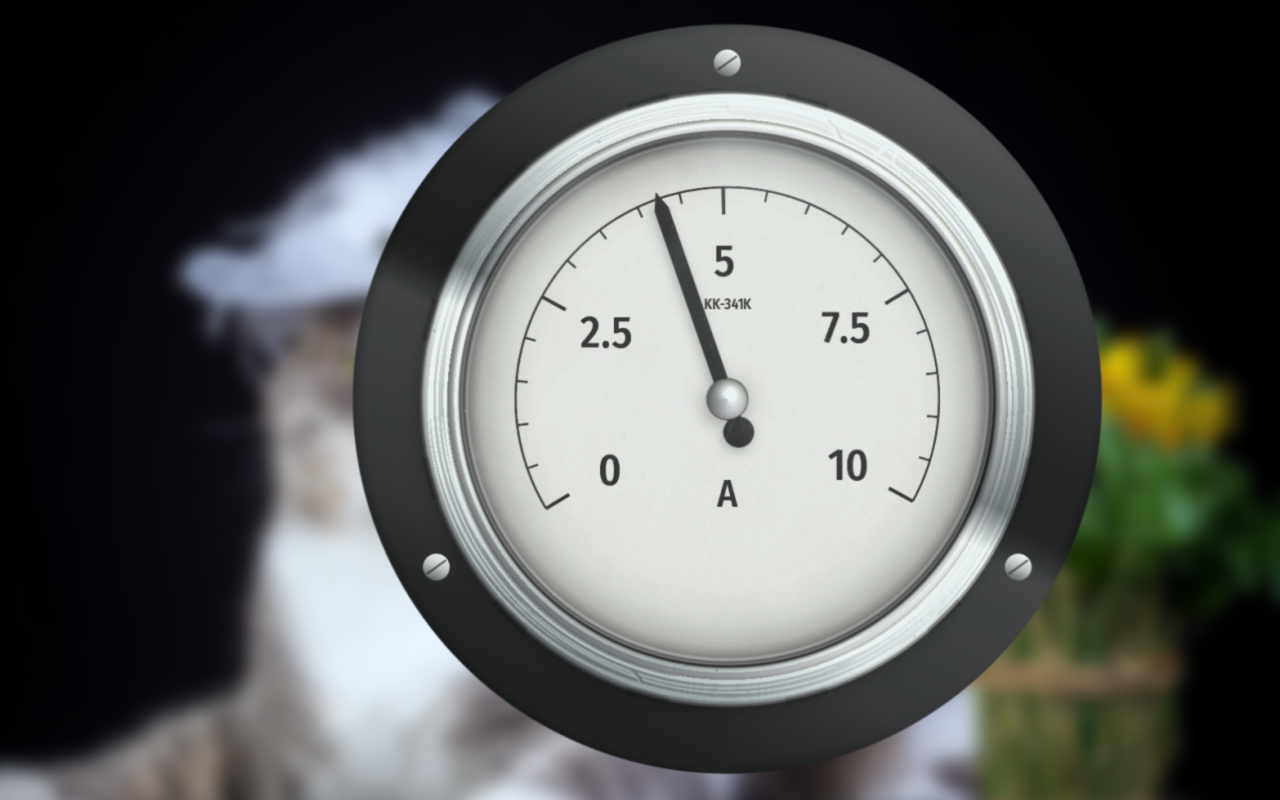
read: {"value": 4.25, "unit": "A"}
